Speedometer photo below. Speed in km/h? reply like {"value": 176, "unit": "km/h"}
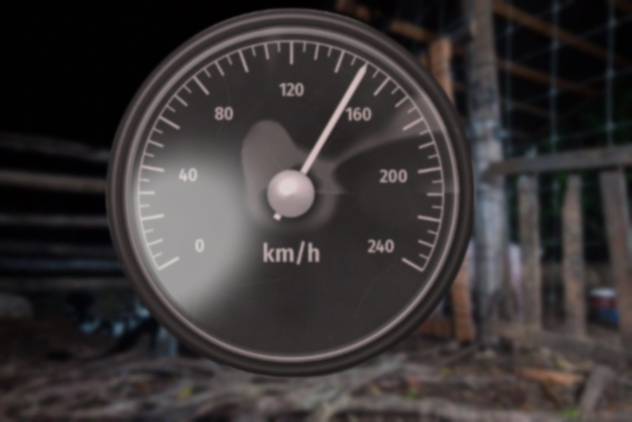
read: {"value": 150, "unit": "km/h"}
